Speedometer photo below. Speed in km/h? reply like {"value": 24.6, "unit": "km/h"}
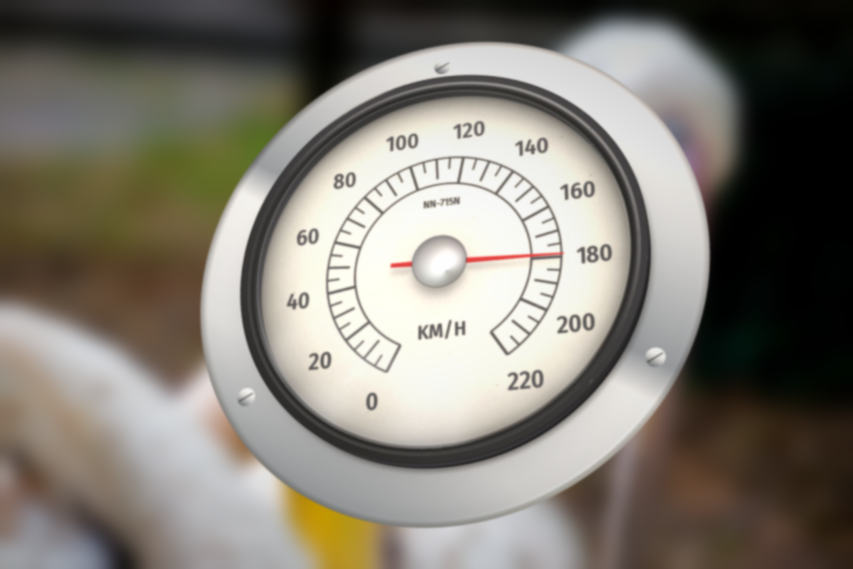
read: {"value": 180, "unit": "km/h"}
